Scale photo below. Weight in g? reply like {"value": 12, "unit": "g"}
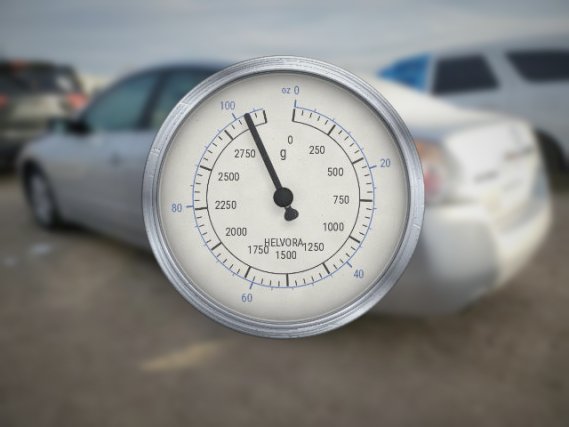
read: {"value": 2900, "unit": "g"}
